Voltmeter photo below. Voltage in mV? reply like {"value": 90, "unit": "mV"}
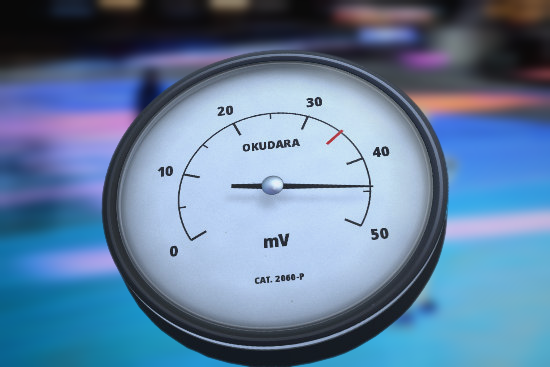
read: {"value": 45, "unit": "mV"}
